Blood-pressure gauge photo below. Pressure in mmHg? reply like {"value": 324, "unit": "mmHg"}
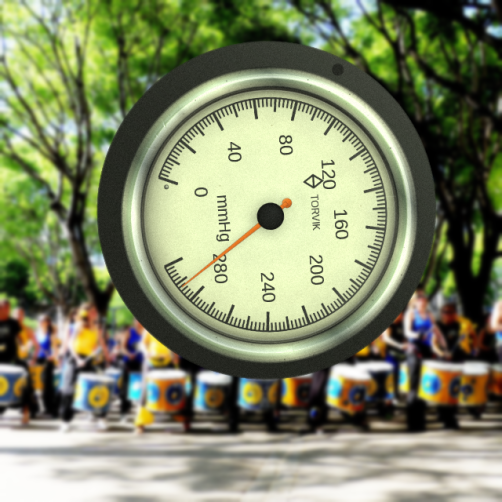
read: {"value": 288, "unit": "mmHg"}
